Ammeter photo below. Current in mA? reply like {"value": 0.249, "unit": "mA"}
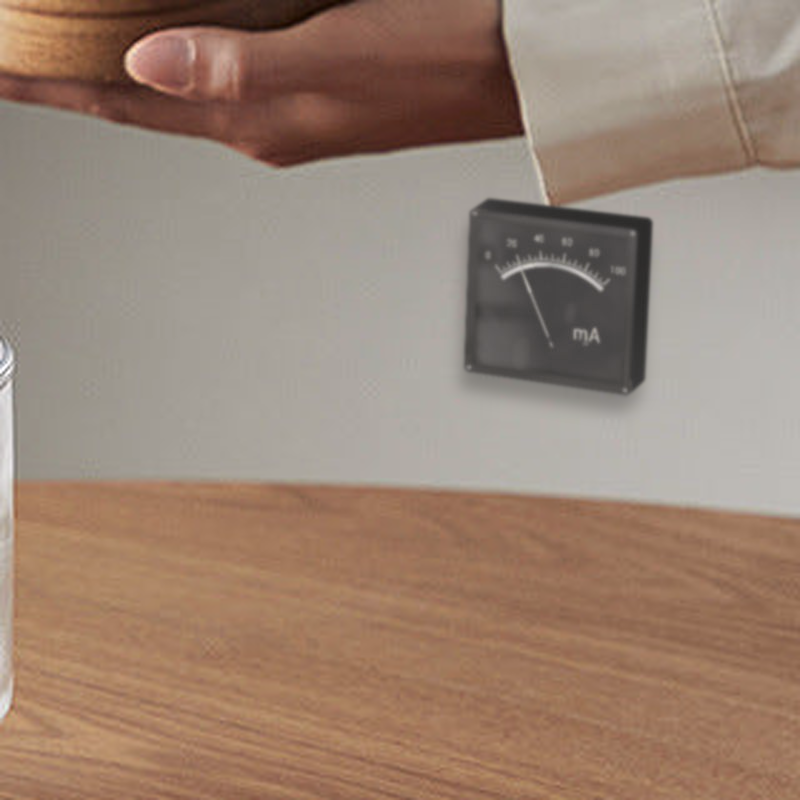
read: {"value": 20, "unit": "mA"}
